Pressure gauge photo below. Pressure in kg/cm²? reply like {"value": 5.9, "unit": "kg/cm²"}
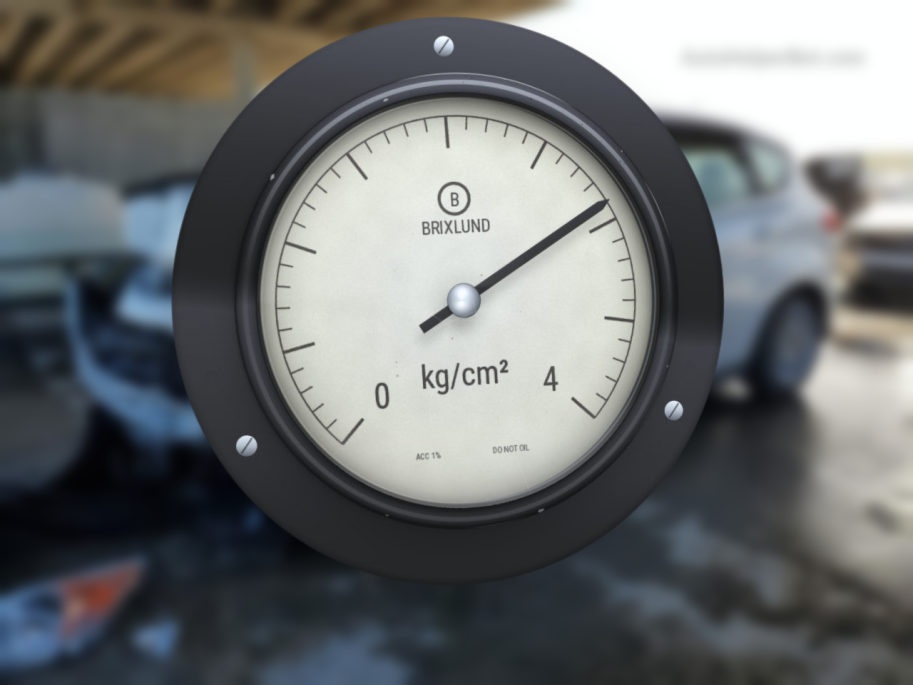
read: {"value": 2.9, "unit": "kg/cm²"}
